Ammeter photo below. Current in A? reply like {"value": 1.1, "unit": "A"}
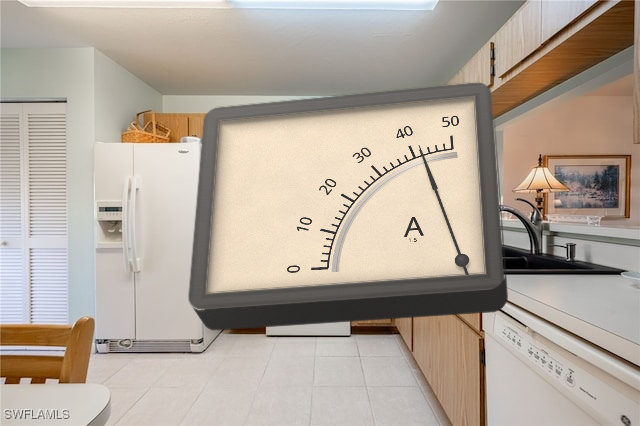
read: {"value": 42, "unit": "A"}
